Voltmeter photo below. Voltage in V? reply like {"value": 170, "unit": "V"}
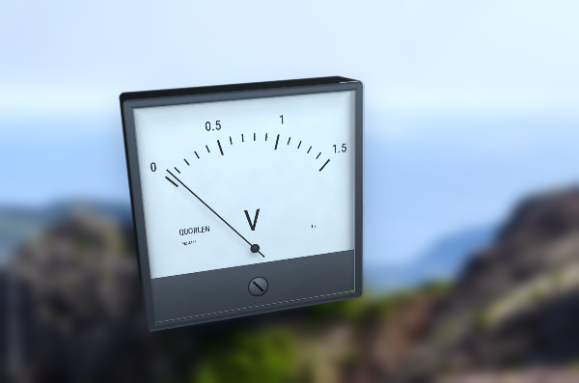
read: {"value": 0.05, "unit": "V"}
